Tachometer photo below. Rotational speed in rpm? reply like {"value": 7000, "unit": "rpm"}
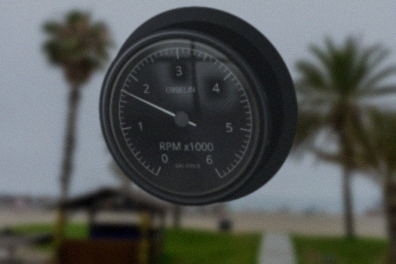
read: {"value": 1700, "unit": "rpm"}
